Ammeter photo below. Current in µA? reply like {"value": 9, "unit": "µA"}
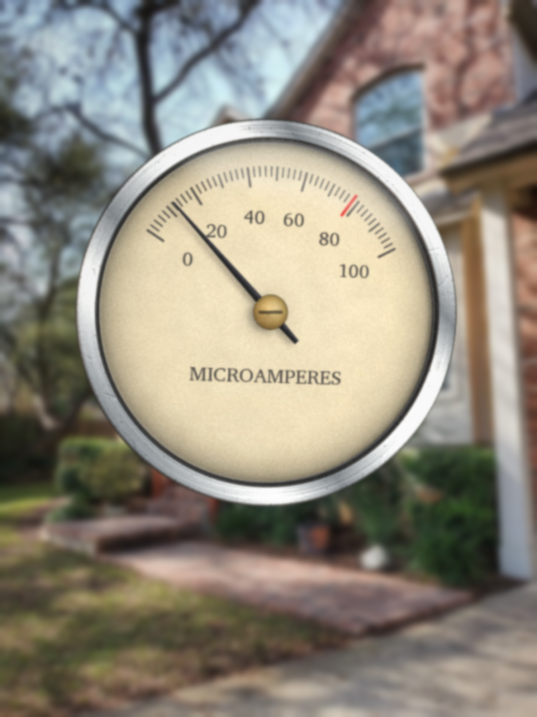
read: {"value": 12, "unit": "µA"}
